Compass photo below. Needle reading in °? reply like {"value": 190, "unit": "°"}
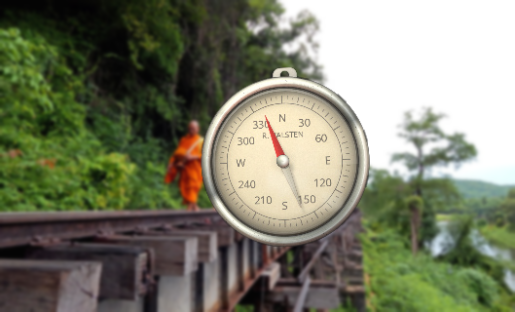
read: {"value": 340, "unit": "°"}
